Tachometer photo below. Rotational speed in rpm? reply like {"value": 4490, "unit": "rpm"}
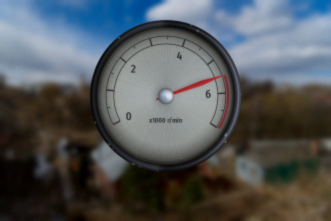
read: {"value": 5500, "unit": "rpm"}
